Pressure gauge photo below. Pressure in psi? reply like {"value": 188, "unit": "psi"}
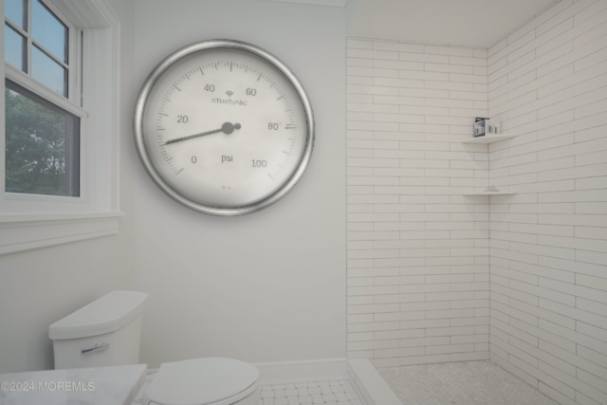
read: {"value": 10, "unit": "psi"}
